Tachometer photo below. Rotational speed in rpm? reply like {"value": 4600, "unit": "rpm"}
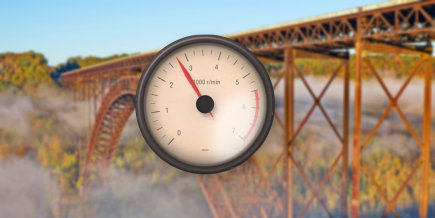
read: {"value": 2750, "unit": "rpm"}
